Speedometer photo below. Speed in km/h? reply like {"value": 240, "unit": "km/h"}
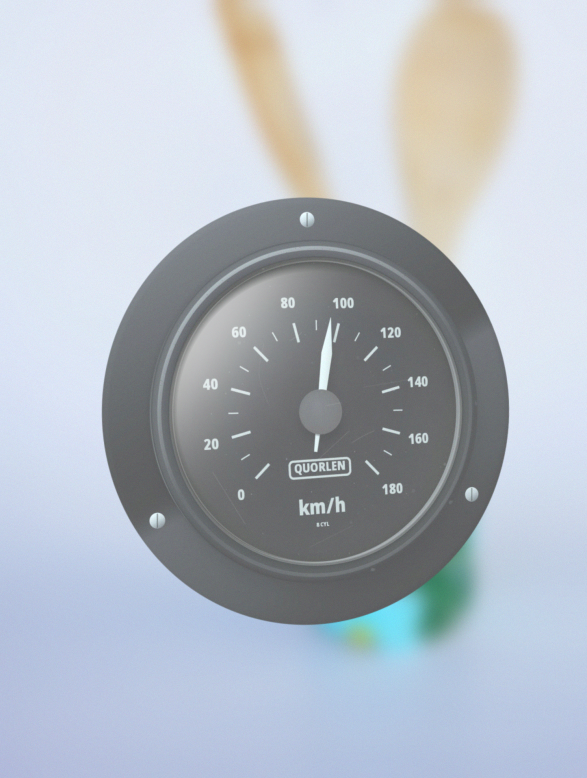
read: {"value": 95, "unit": "km/h"}
